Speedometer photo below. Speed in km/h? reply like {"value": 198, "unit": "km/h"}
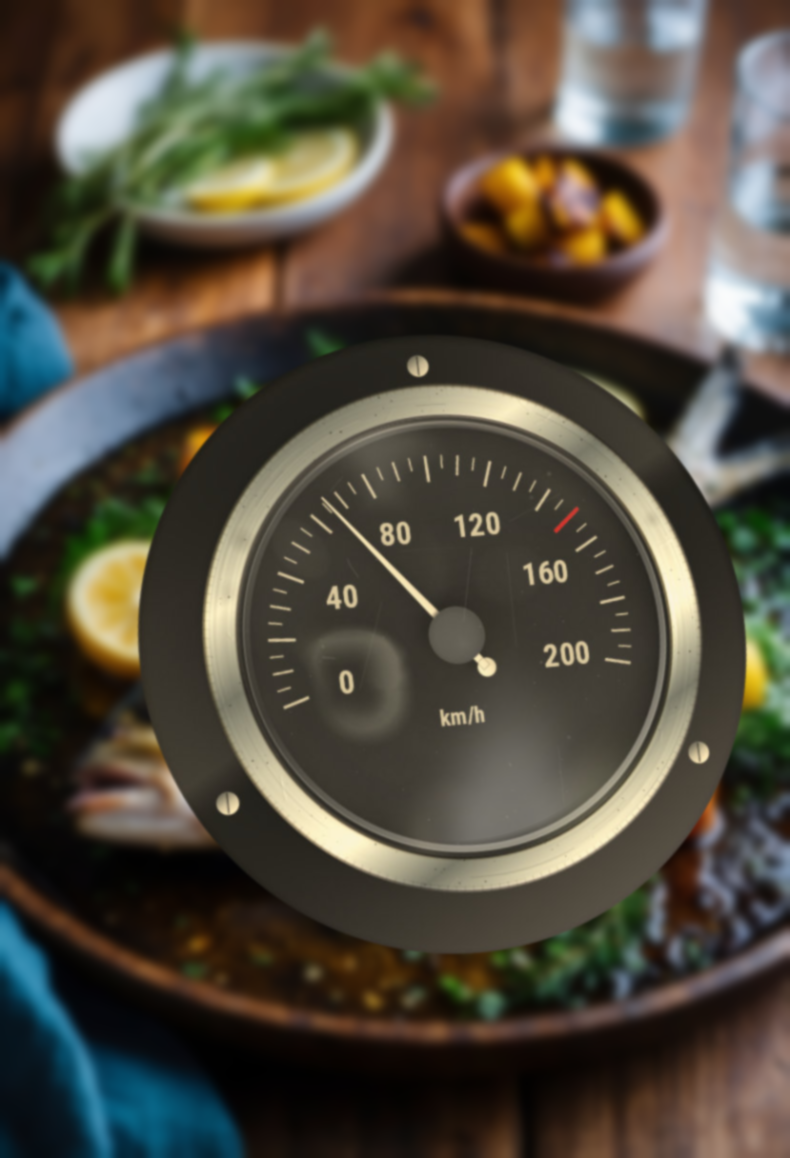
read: {"value": 65, "unit": "km/h"}
